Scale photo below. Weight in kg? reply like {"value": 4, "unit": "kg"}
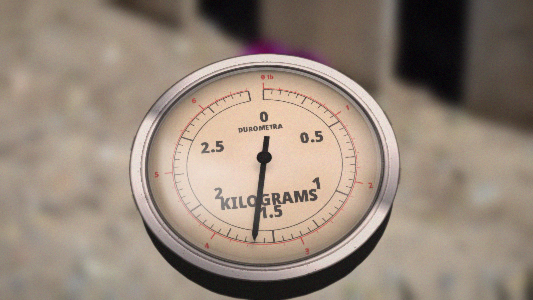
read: {"value": 1.6, "unit": "kg"}
